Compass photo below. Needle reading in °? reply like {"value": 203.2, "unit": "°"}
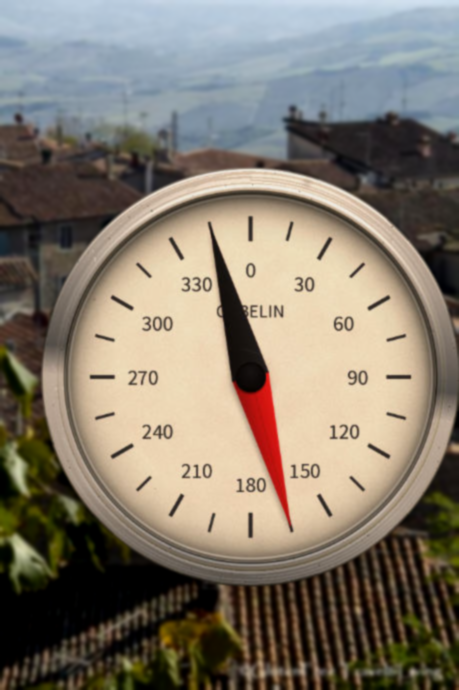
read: {"value": 165, "unit": "°"}
